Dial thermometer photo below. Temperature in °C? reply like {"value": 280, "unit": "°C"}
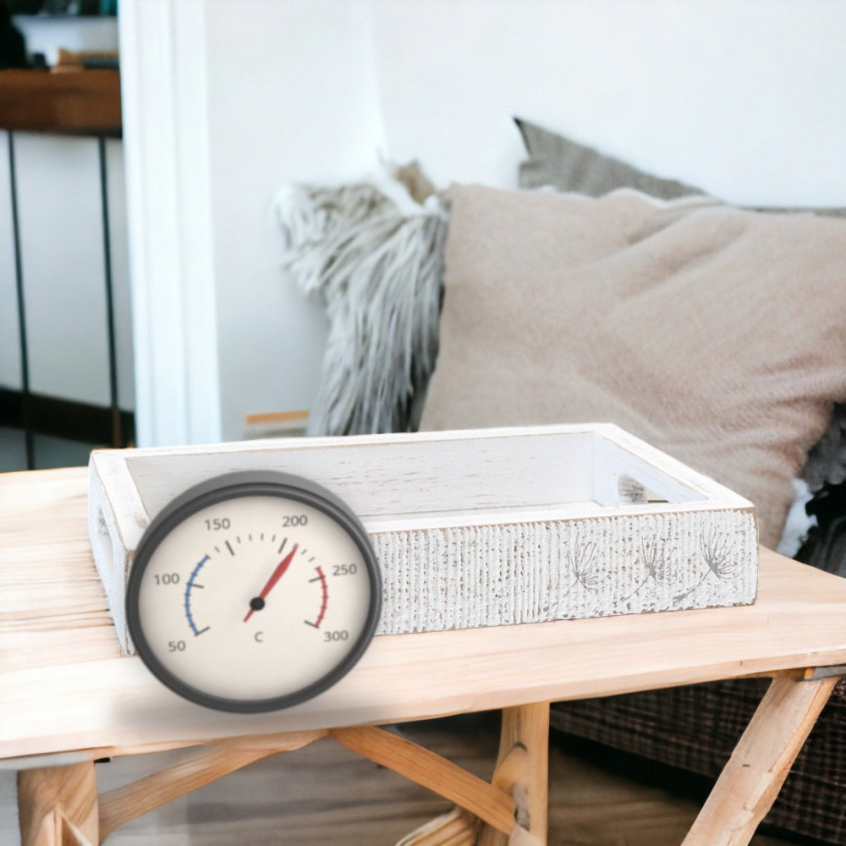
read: {"value": 210, "unit": "°C"}
